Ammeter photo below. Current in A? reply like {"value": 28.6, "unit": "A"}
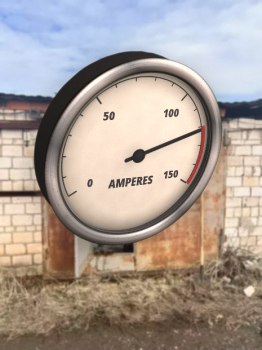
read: {"value": 120, "unit": "A"}
